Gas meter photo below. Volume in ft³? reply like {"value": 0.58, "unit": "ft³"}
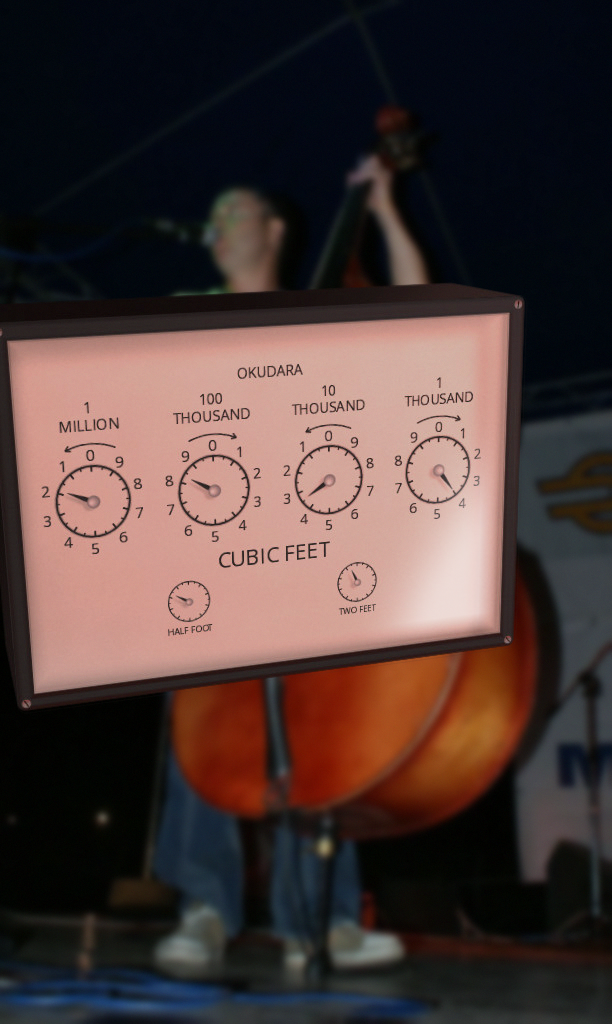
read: {"value": 183400, "unit": "ft³"}
